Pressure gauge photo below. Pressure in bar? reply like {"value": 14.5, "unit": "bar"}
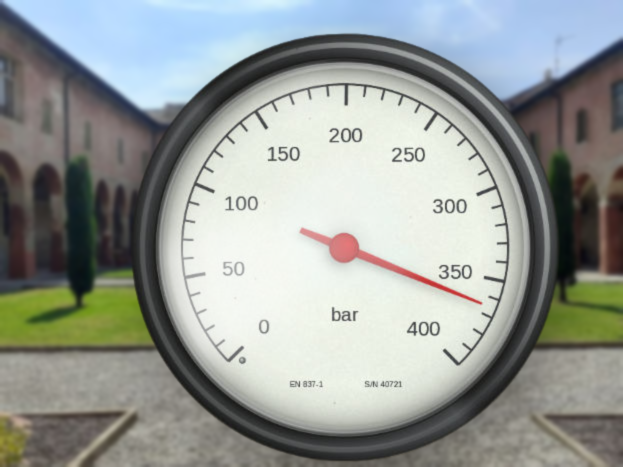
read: {"value": 365, "unit": "bar"}
